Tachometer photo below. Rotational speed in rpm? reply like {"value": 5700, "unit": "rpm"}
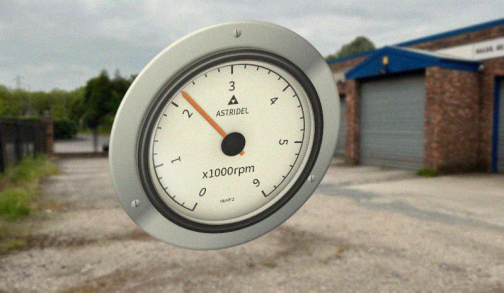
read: {"value": 2200, "unit": "rpm"}
